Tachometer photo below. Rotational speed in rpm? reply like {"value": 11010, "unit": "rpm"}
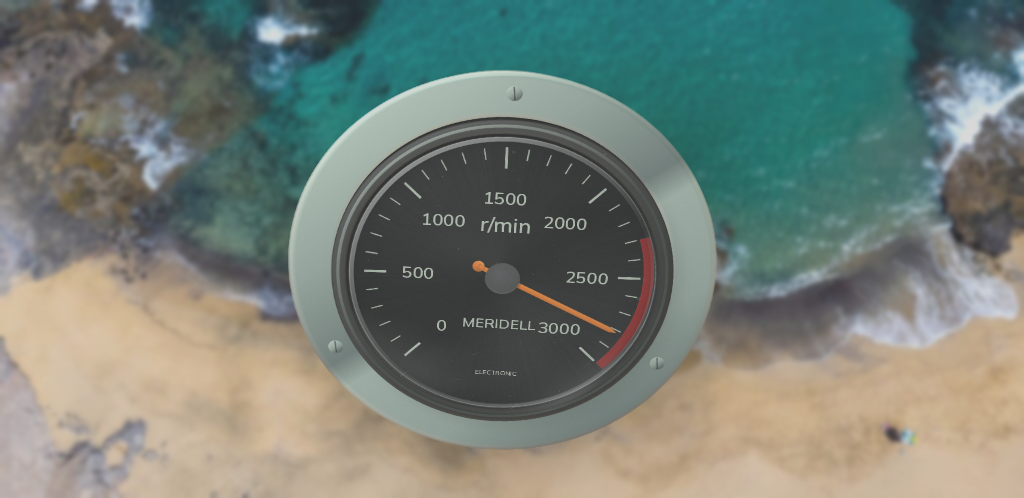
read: {"value": 2800, "unit": "rpm"}
